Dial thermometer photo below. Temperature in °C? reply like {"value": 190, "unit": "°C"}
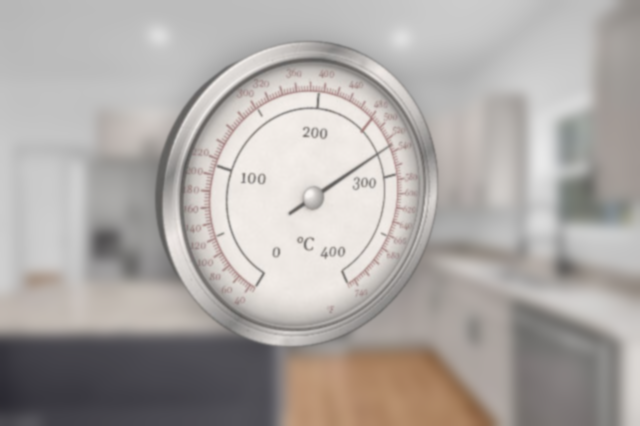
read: {"value": 275, "unit": "°C"}
